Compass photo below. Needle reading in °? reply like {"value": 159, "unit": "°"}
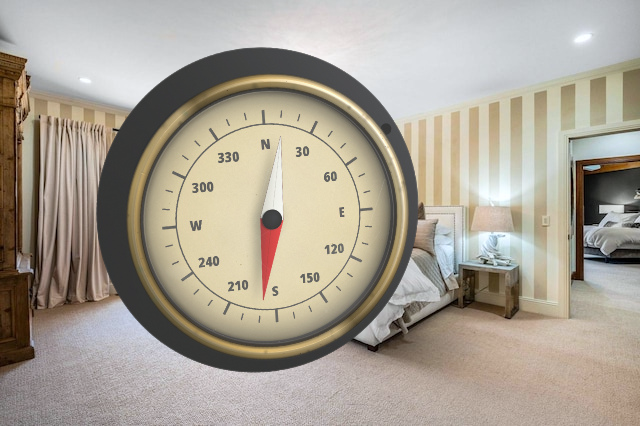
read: {"value": 190, "unit": "°"}
